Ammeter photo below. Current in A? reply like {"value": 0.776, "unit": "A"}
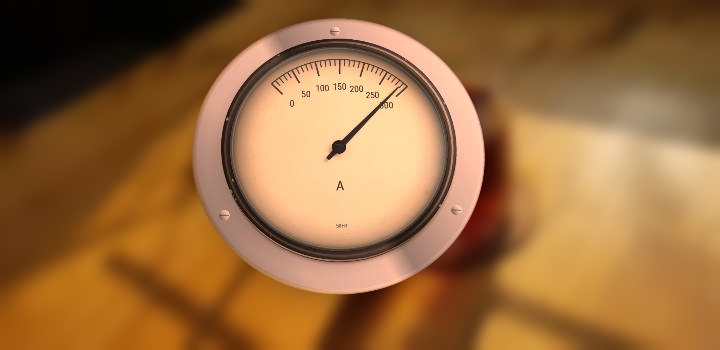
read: {"value": 290, "unit": "A"}
